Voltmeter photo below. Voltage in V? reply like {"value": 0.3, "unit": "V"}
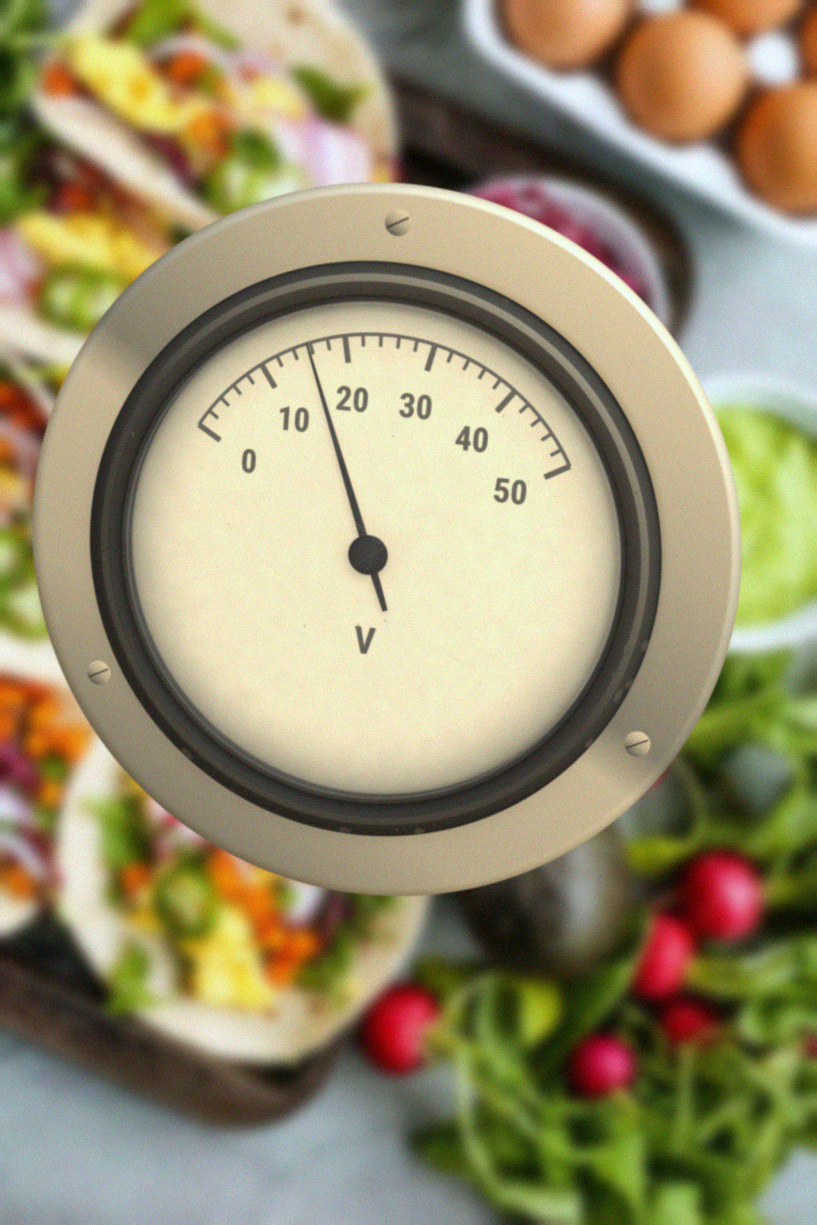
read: {"value": 16, "unit": "V"}
